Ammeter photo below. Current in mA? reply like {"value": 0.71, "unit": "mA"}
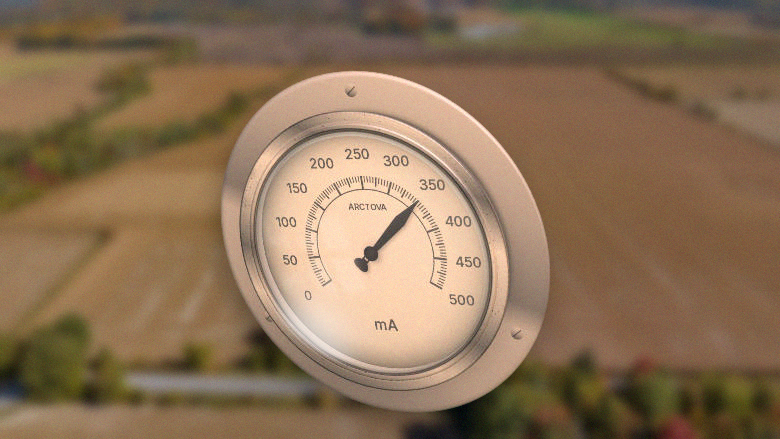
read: {"value": 350, "unit": "mA"}
